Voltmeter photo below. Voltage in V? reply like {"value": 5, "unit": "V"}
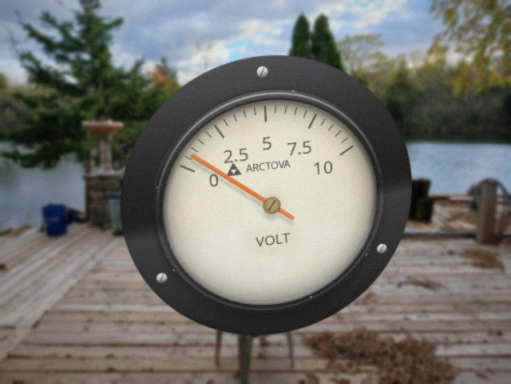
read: {"value": 0.75, "unit": "V"}
